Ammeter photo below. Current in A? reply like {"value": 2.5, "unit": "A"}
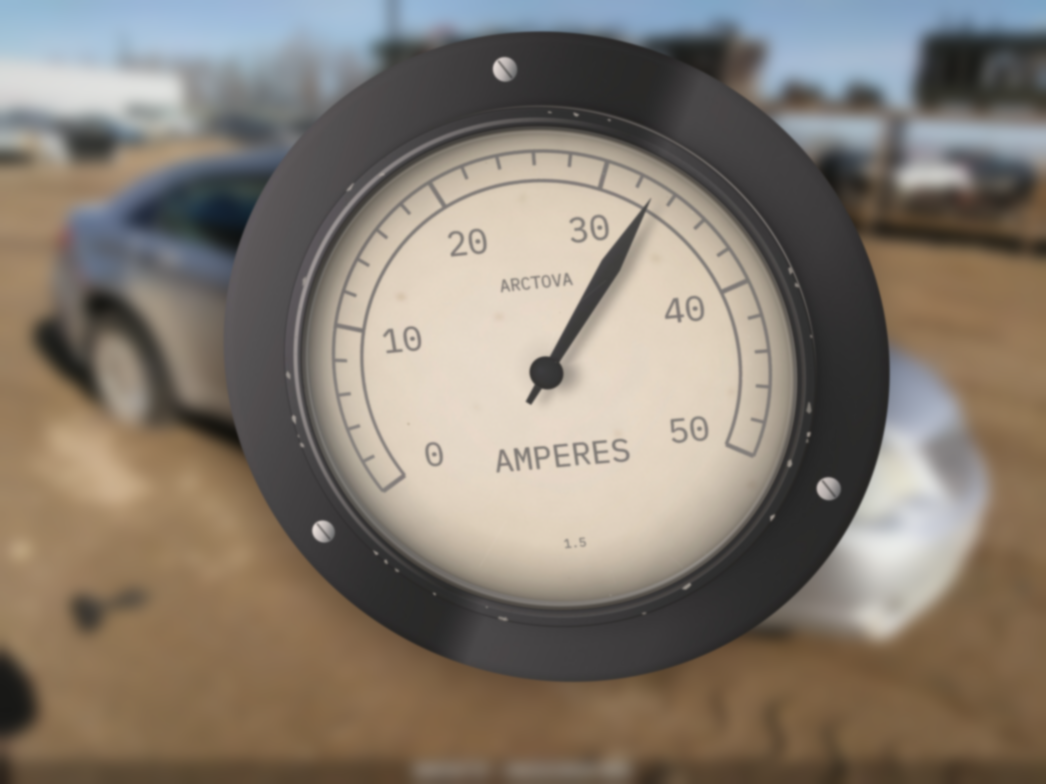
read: {"value": 33, "unit": "A"}
